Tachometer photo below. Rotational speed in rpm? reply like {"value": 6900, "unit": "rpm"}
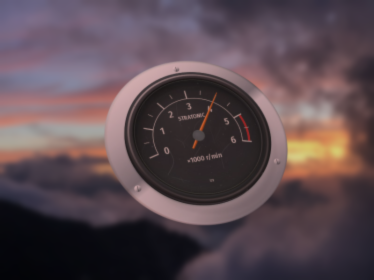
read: {"value": 4000, "unit": "rpm"}
